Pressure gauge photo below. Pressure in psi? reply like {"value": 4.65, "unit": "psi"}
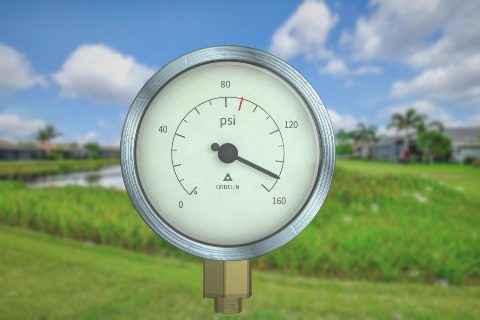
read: {"value": 150, "unit": "psi"}
